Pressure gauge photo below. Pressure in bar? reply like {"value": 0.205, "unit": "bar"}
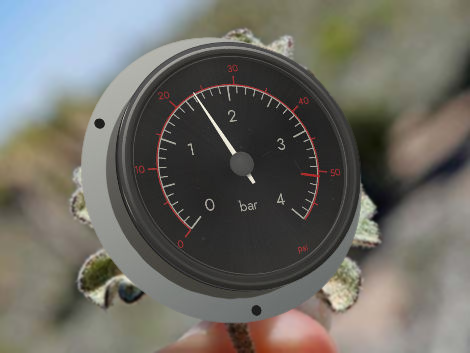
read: {"value": 1.6, "unit": "bar"}
